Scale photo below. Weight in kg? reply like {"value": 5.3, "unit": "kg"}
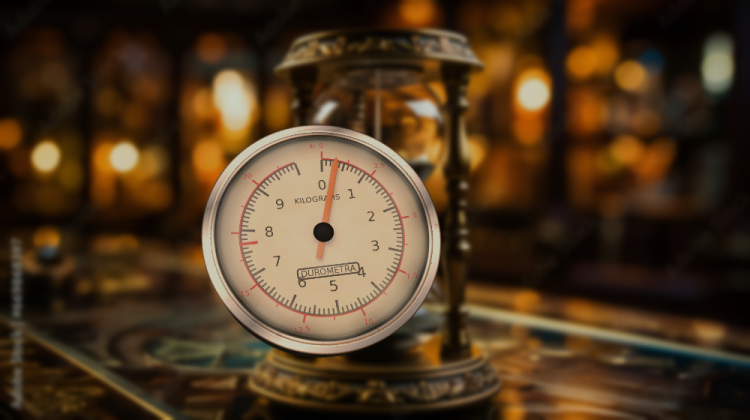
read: {"value": 0.3, "unit": "kg"}
